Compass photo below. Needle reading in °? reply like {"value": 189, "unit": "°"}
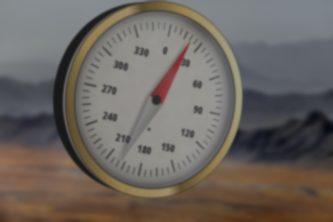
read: {"value": 20, "unit": "°"}
